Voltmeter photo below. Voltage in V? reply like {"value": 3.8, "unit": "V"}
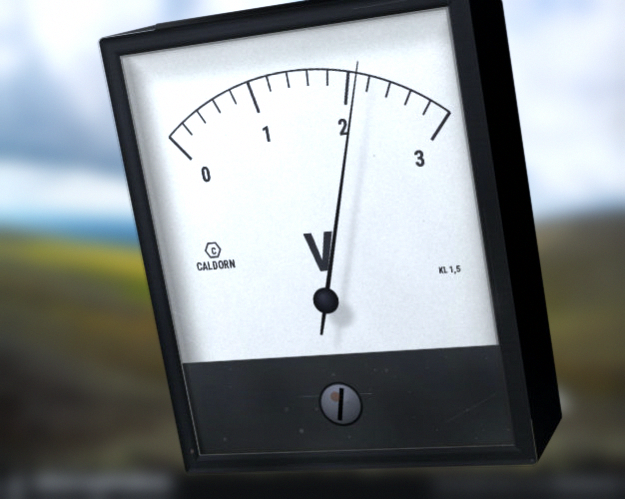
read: {"value": 2.1, "unit": "V"}
